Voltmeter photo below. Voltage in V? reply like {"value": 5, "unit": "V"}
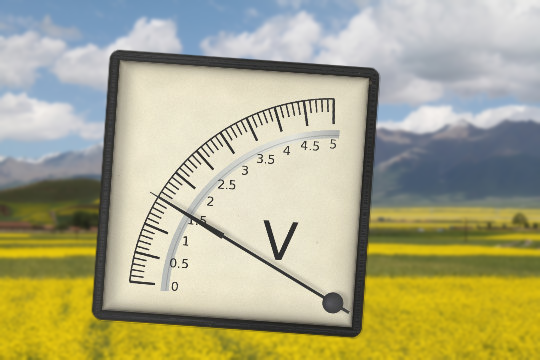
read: {"value": 1.5, "unit": "V"}
